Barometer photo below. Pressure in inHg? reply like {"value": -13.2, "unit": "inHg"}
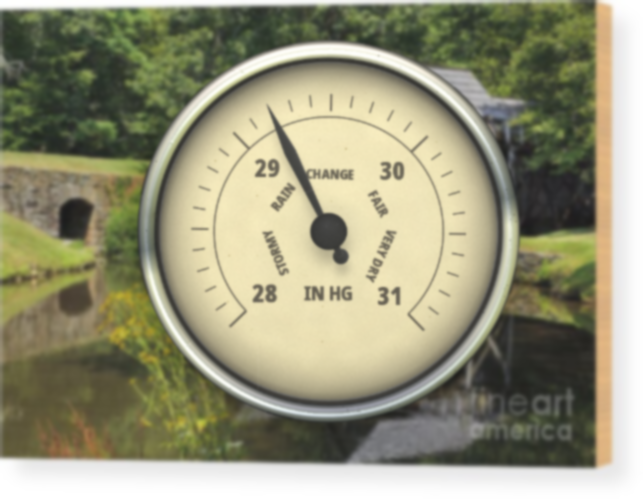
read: {"value": 29.2, "unit": "inHg"}
